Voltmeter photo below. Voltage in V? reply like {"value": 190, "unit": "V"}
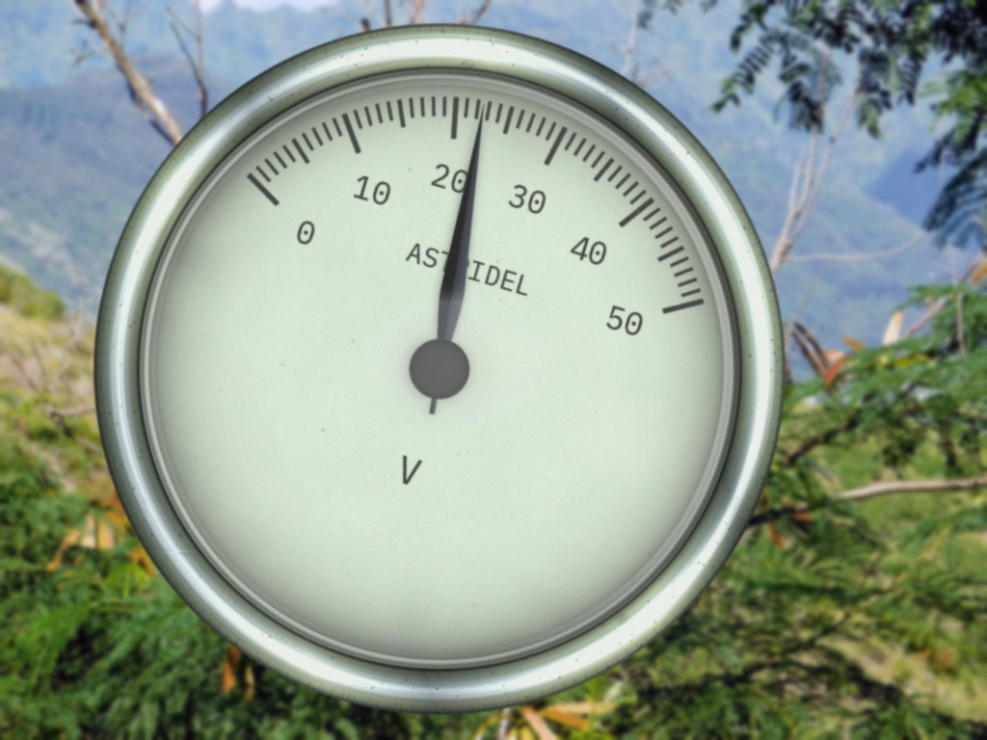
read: {"value": 22.5, "unit": "V"}
